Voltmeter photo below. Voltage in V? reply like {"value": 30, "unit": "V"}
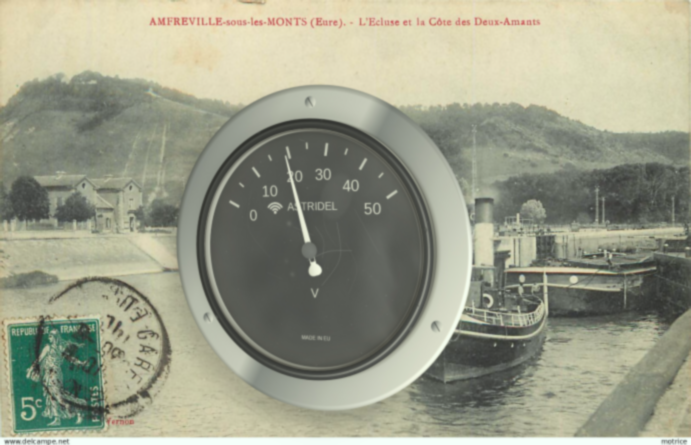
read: {"value": 20, "unit": "V"}
